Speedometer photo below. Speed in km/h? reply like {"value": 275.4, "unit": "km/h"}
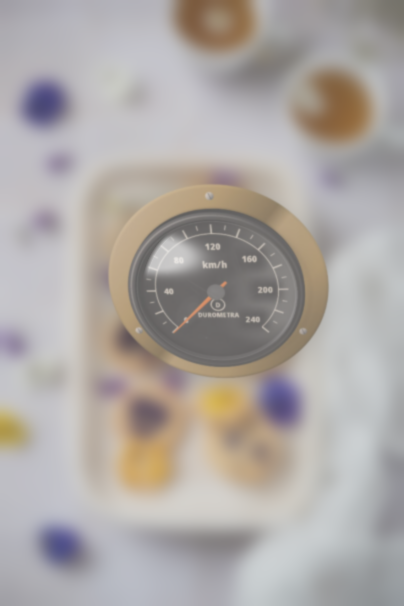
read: {"value": 0, "unit": "km/h"}
